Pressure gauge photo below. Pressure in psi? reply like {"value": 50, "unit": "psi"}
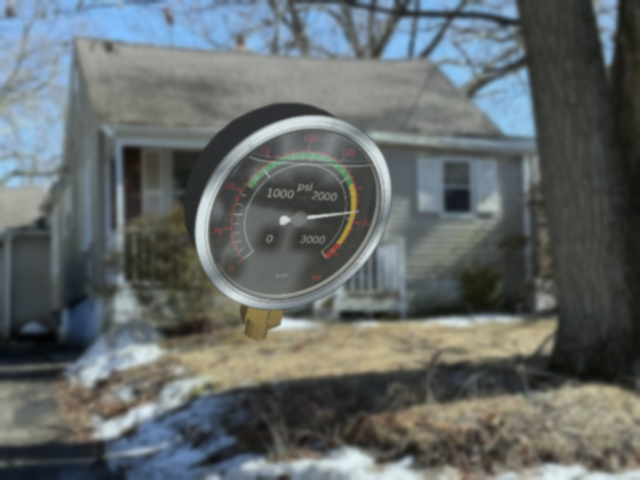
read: {"value": 2400, "unit": "psi"}
